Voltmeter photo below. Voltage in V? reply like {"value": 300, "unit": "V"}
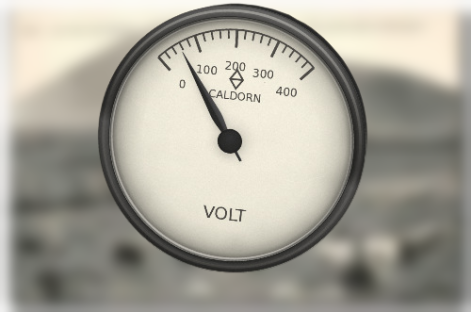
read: {"value": 60, "unit": "V"}
